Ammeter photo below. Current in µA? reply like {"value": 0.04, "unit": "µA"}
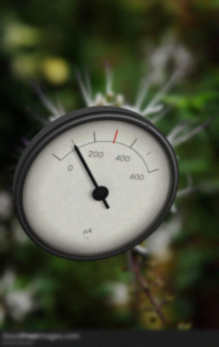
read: {"value": 100, "unit": "µA"}
